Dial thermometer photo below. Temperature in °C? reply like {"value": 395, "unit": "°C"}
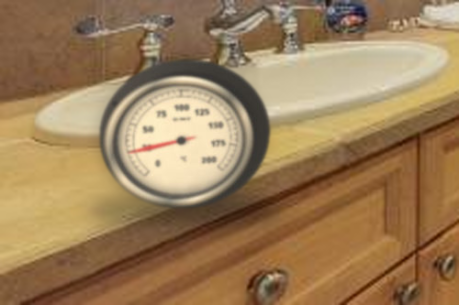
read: {"value": 25, "unit": "°C"}
